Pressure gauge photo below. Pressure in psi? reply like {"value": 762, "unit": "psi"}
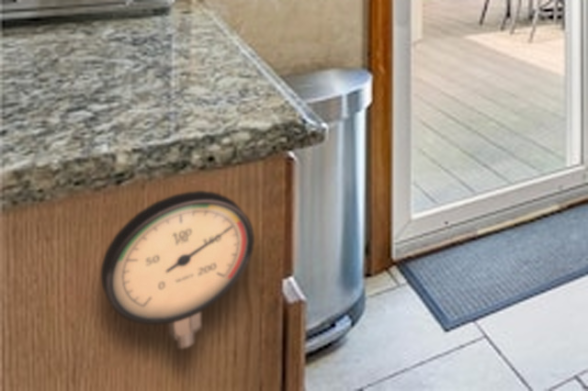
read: {"value": 150, "unit": "psi"}
